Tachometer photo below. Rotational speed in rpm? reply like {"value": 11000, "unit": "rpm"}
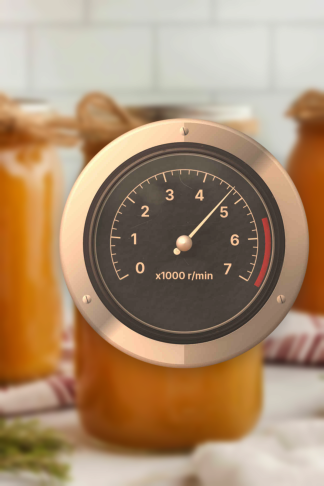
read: {"value": 4700, "unit": "rpm"}
